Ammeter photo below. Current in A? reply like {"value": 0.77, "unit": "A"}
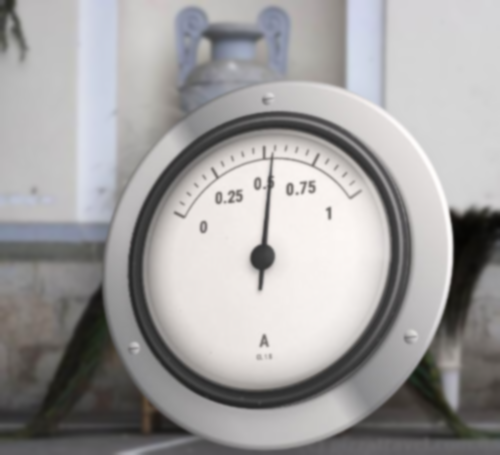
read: {"value": 0.55, "unit": "A"}
